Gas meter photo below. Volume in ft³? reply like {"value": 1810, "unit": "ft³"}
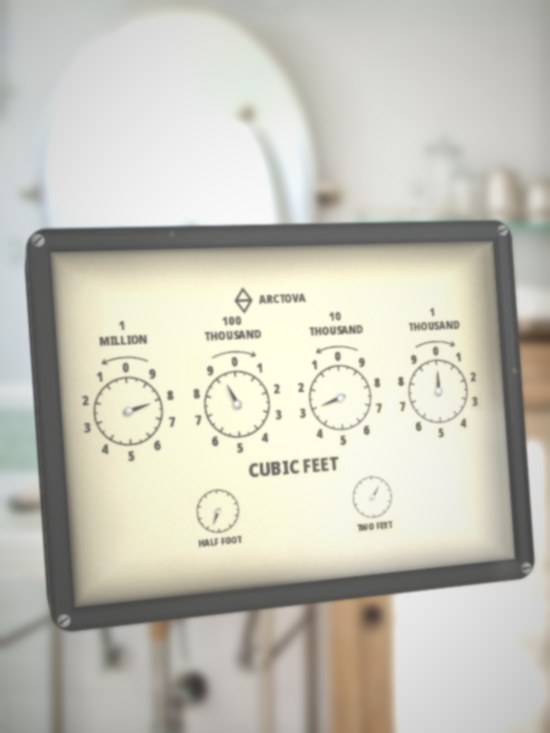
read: {"value": 793000, "unit": "ft³"}
